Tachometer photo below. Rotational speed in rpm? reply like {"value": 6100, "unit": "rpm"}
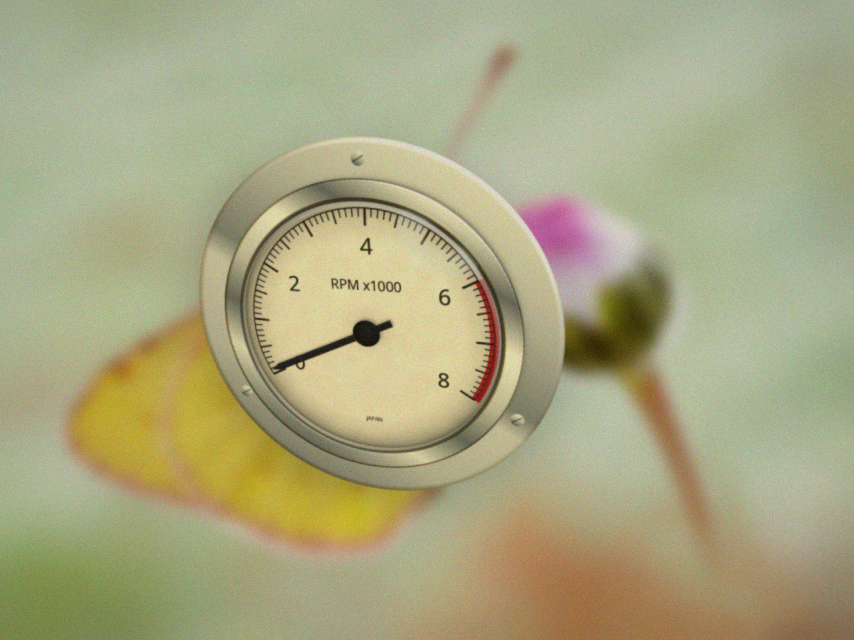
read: {"value": 100, "unit": "rpm"}
